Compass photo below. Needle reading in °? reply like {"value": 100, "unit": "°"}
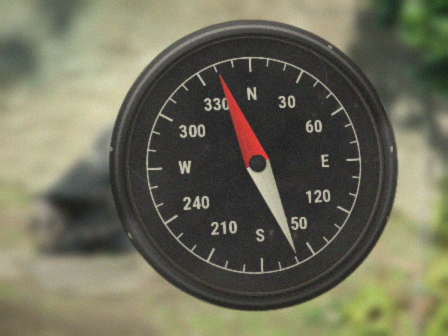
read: {"value": 340, "unit": "°"}
